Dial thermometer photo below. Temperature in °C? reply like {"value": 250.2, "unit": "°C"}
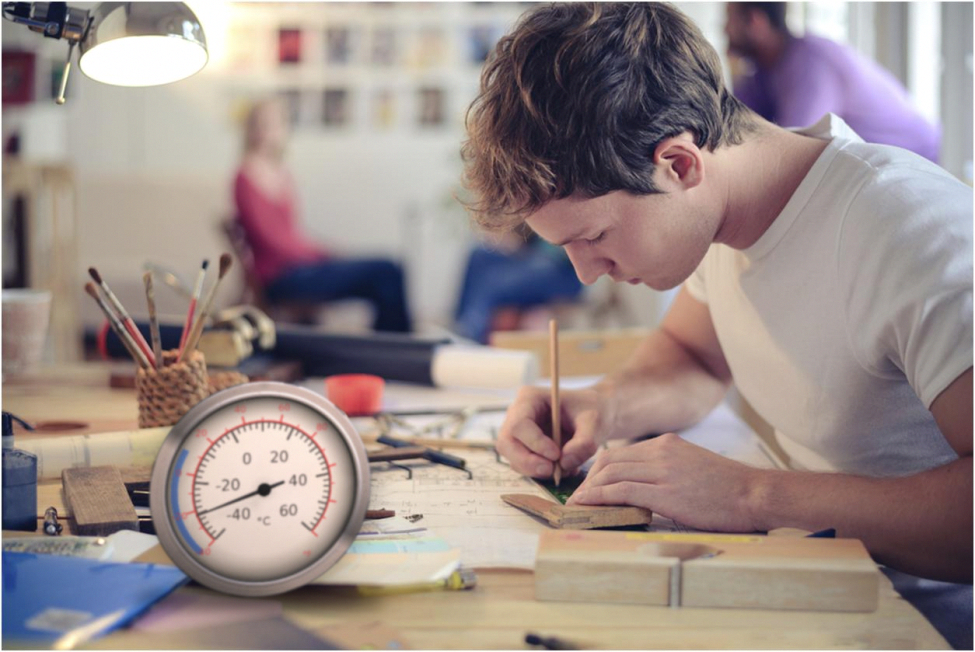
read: {"value": -30, "unit": "°C"}
